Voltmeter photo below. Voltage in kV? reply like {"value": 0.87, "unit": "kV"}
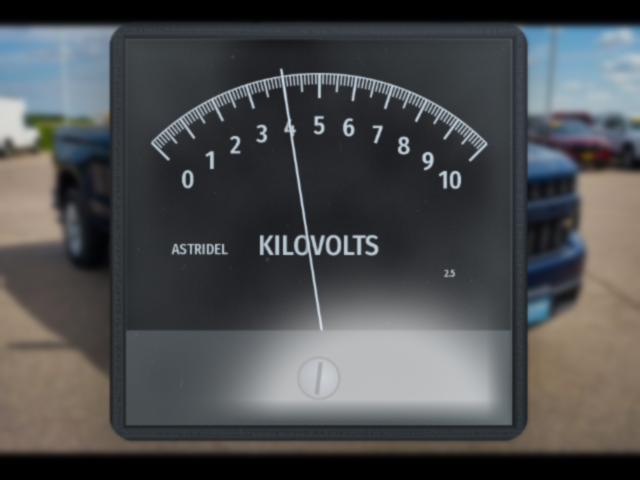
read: {"value": 4, "unit": "kV"}
